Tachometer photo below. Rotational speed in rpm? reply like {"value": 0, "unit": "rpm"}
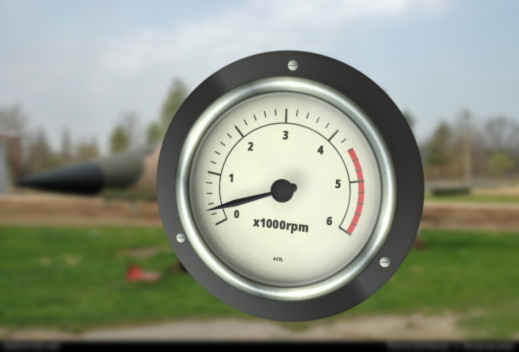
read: {"value": 300, "unit": "rpm"}
